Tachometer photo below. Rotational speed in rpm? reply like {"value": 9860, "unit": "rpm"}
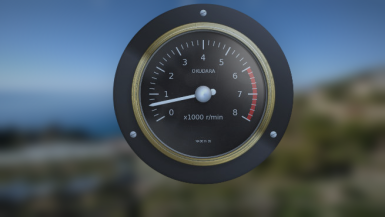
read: {"value": 600, "unit": "rpm"}
